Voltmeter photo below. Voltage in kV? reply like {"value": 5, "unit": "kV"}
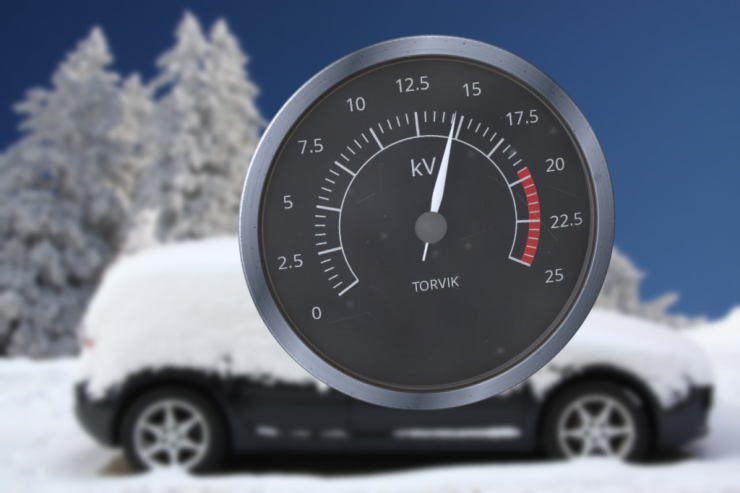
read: {"value": 14.5, "unit": "kV"}
